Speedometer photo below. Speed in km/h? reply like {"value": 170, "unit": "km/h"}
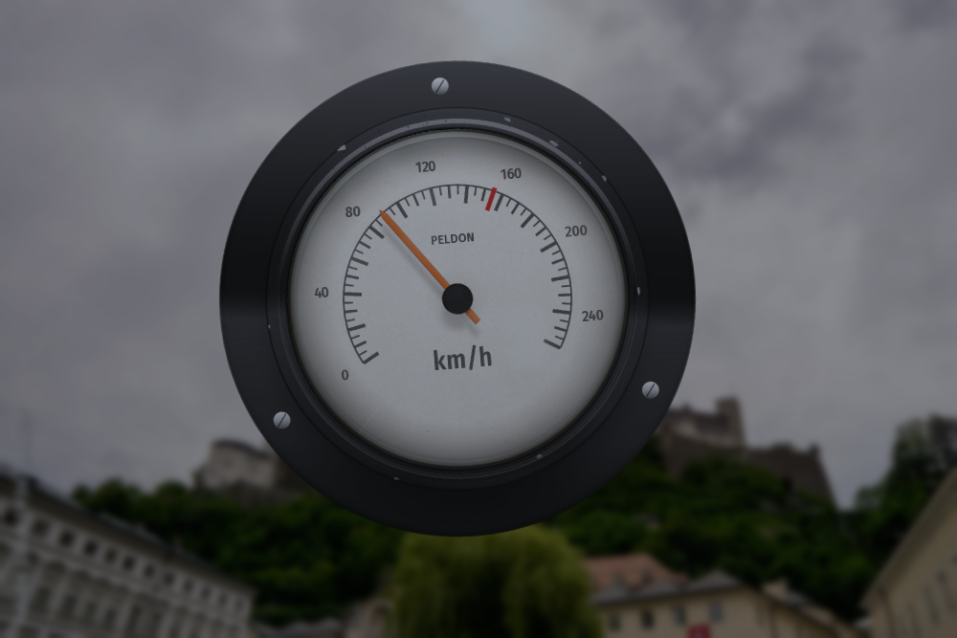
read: {"value": 90, "unit": "km/h"}
